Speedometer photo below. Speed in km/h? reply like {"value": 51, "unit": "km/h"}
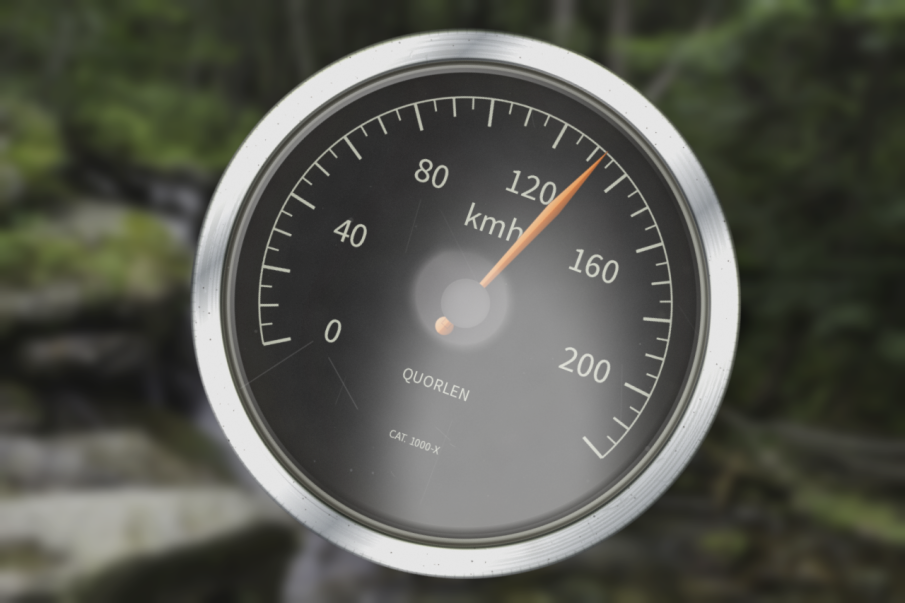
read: {"value": 132.5, "unit": "km/h"}
